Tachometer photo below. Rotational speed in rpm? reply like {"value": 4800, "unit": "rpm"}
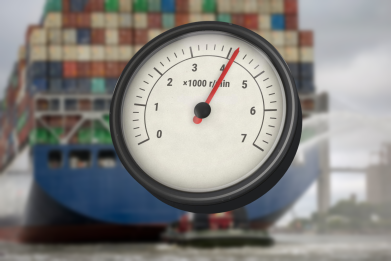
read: {"value": 4200, "unit": "rpm"}
